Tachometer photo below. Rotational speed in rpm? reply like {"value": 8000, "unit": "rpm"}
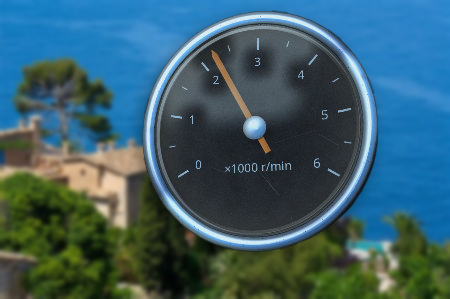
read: {"value": 2250, "unit": "rpm"}
